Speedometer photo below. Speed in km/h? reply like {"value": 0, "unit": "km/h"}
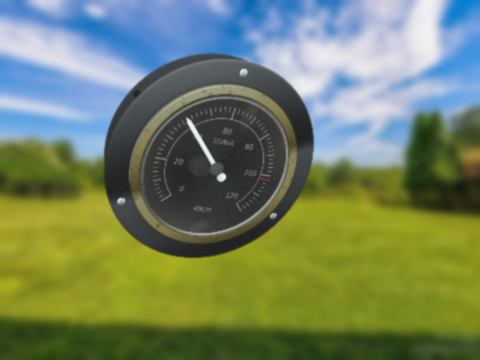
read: {"value": 40, "unit": "km/h"}
